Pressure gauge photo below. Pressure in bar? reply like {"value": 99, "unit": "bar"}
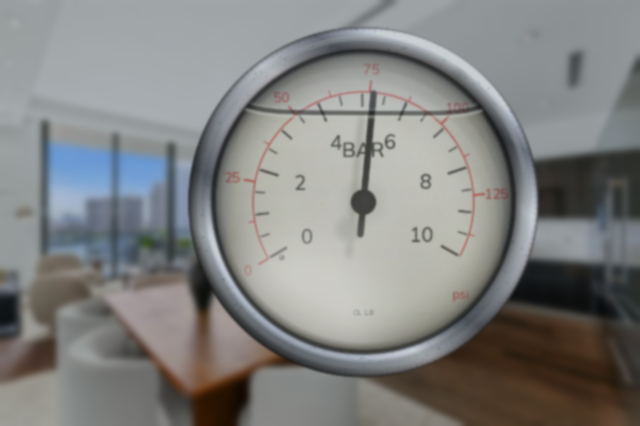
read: {"value": 5.25, "unit": "bar"}
